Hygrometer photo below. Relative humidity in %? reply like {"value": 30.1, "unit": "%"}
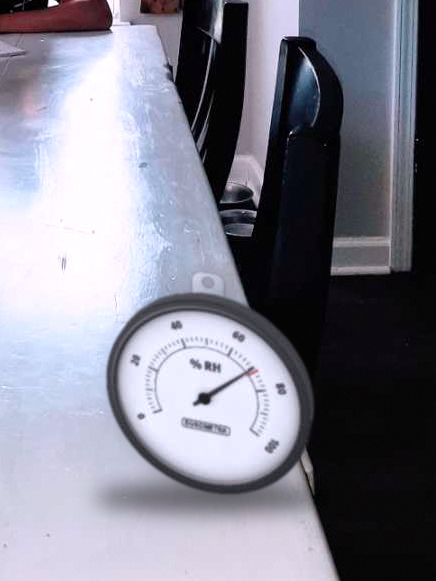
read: {"value": 70, "unit": "%"}
